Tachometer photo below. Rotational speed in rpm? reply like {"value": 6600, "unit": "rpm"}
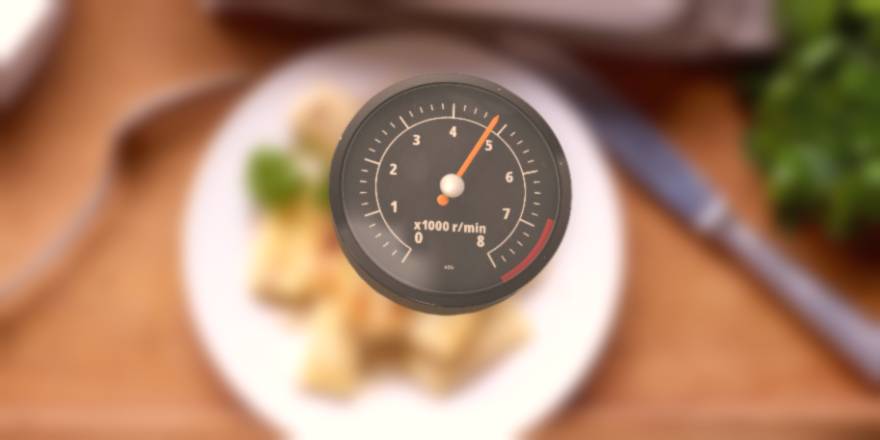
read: {"value": 4800, "unit": "rpm"}
